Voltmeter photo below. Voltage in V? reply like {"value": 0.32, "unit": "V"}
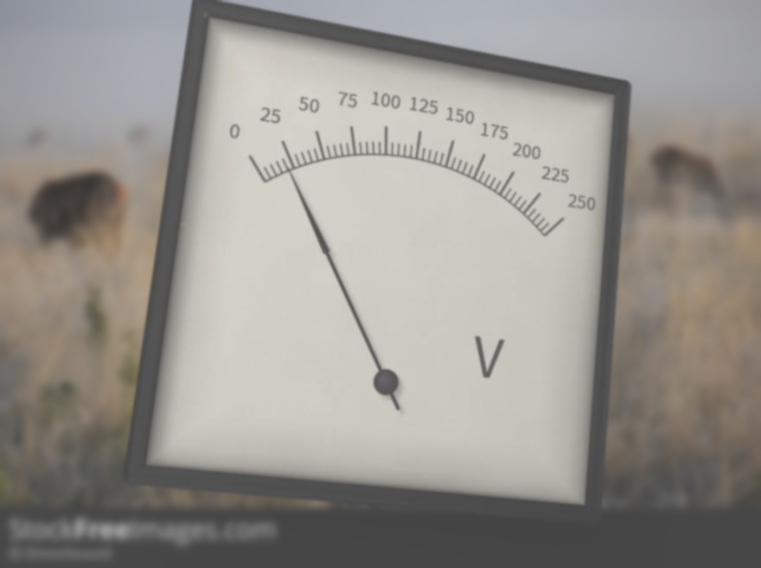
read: {"value": 20, "unit": "V"}
